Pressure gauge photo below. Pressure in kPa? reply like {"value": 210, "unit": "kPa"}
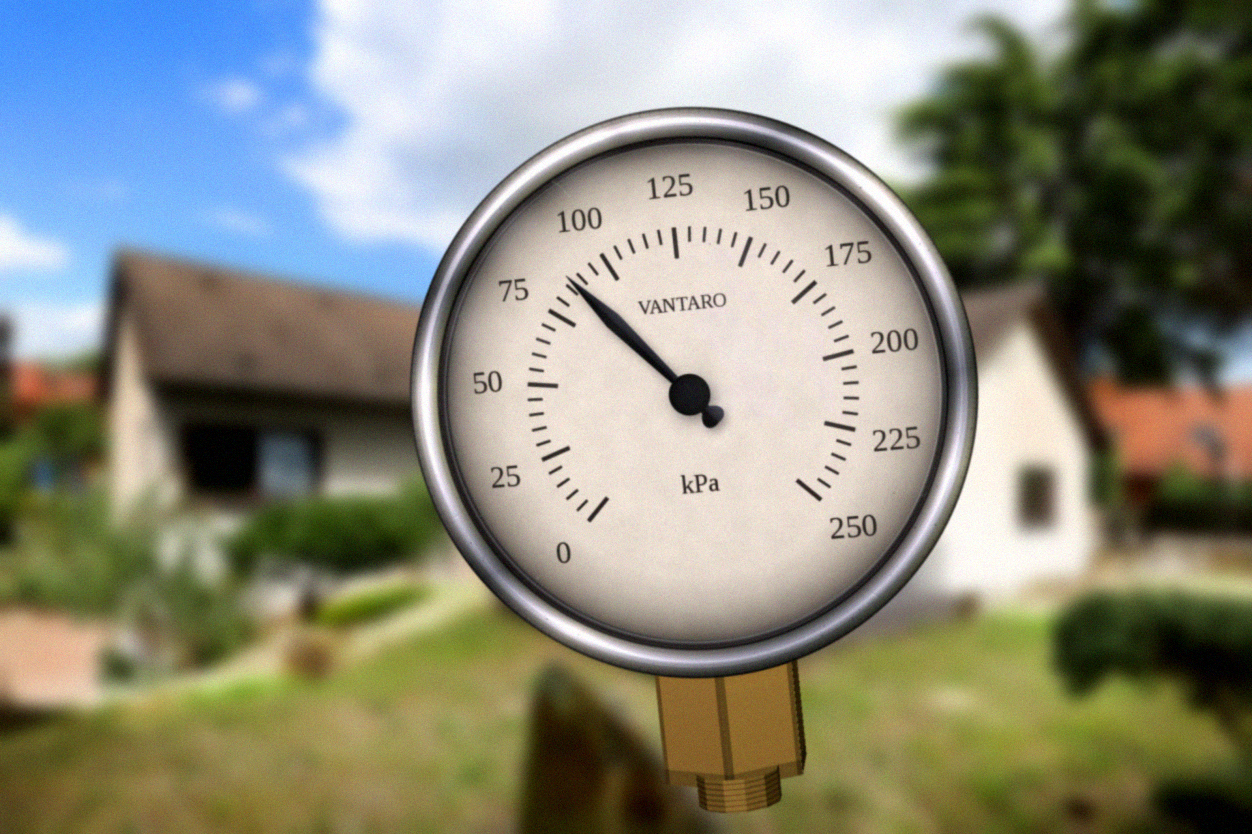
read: {"value": 87.5, "unit": "kPa"}
